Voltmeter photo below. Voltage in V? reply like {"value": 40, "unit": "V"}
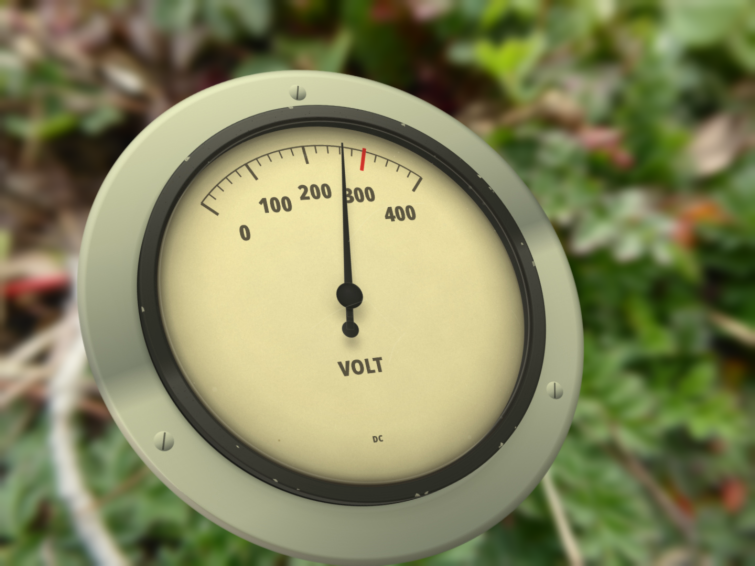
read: {"value": 260, "unit": "V"}
